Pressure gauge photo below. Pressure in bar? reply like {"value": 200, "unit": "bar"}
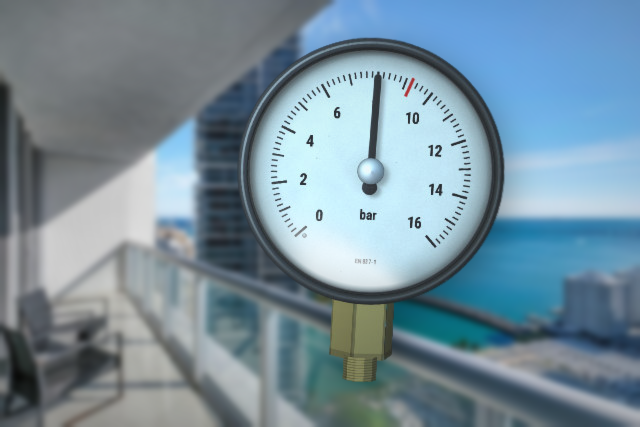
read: {"value": 8, "unit": "bar"}
